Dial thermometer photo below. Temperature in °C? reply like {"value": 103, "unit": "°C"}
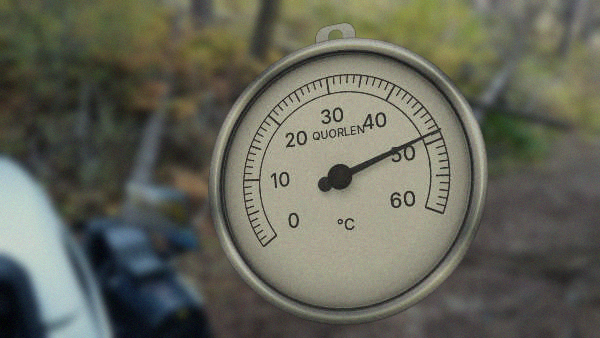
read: {"value": 49, "unit": "°C"}
